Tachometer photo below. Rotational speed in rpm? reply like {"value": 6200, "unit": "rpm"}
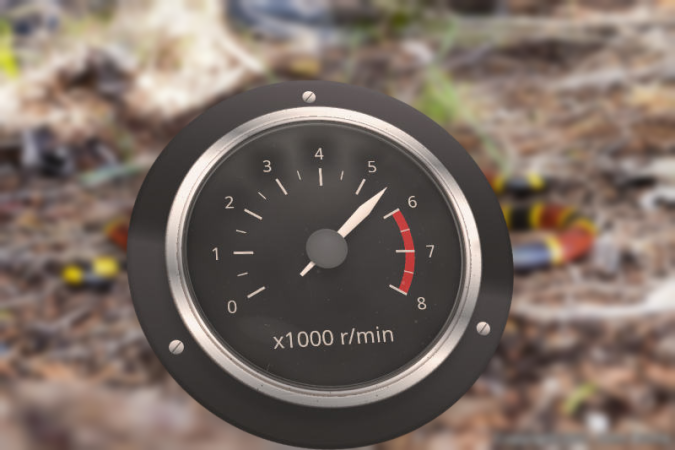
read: {"value": 5500, "unit": "rpm"}
